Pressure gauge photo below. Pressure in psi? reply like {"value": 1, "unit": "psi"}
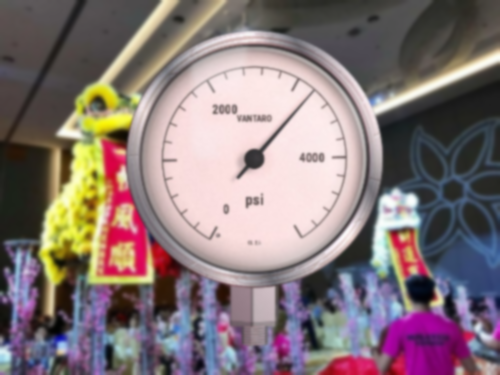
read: {"value": 3200, "unit": "psi"}
